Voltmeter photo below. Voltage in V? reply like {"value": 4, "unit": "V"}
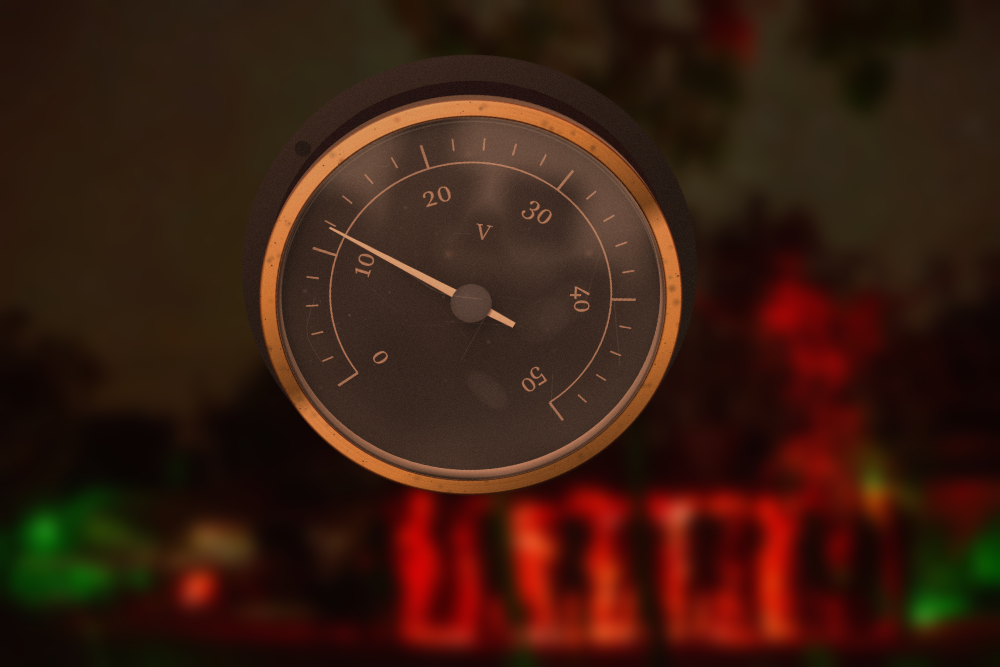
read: {"value": 12, "unit": "V"}
